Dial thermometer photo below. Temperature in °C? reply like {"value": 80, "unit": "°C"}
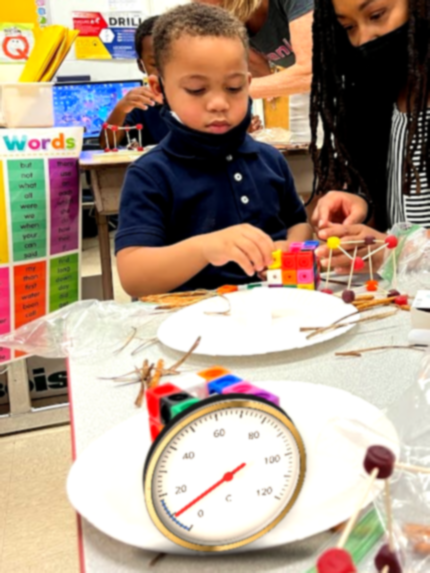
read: {"value": 10, "unit": "°C"}
